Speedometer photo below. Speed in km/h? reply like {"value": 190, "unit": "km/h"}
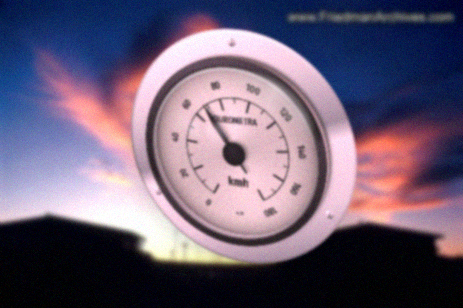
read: {"value": 70, "unit": "km/h"}
